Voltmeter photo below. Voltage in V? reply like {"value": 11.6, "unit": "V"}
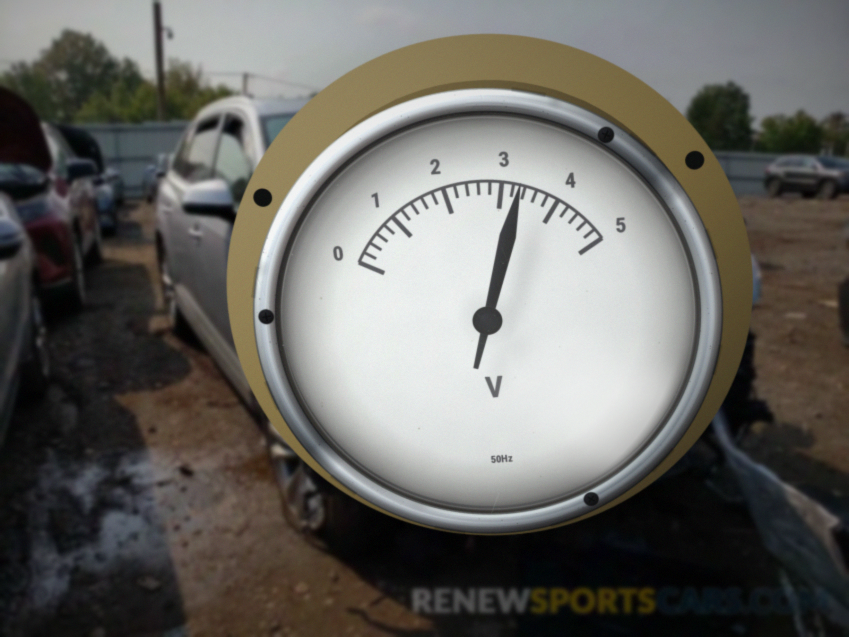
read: {"value": 3.3, "unit": "V"}
